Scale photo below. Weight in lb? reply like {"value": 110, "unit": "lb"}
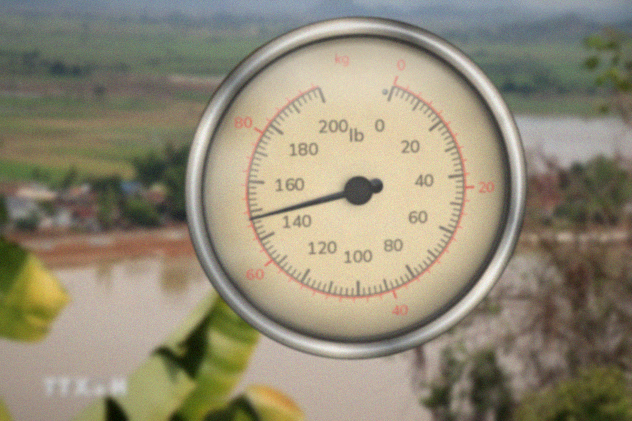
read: {"value": 148, "unit": "lb"}
